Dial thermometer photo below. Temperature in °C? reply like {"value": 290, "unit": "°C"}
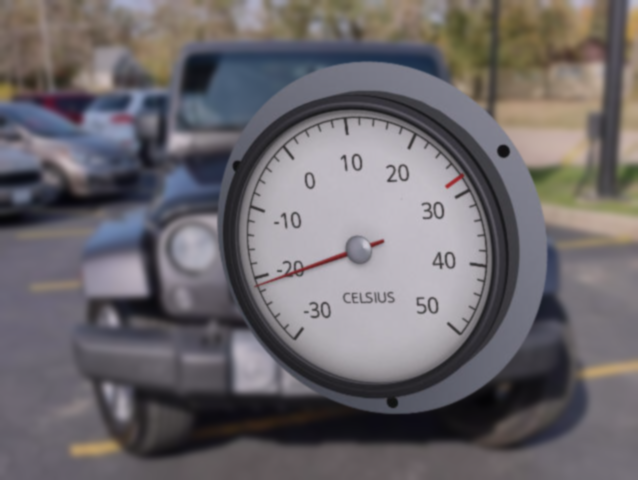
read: {"value": -21, "unit": "°C"}
